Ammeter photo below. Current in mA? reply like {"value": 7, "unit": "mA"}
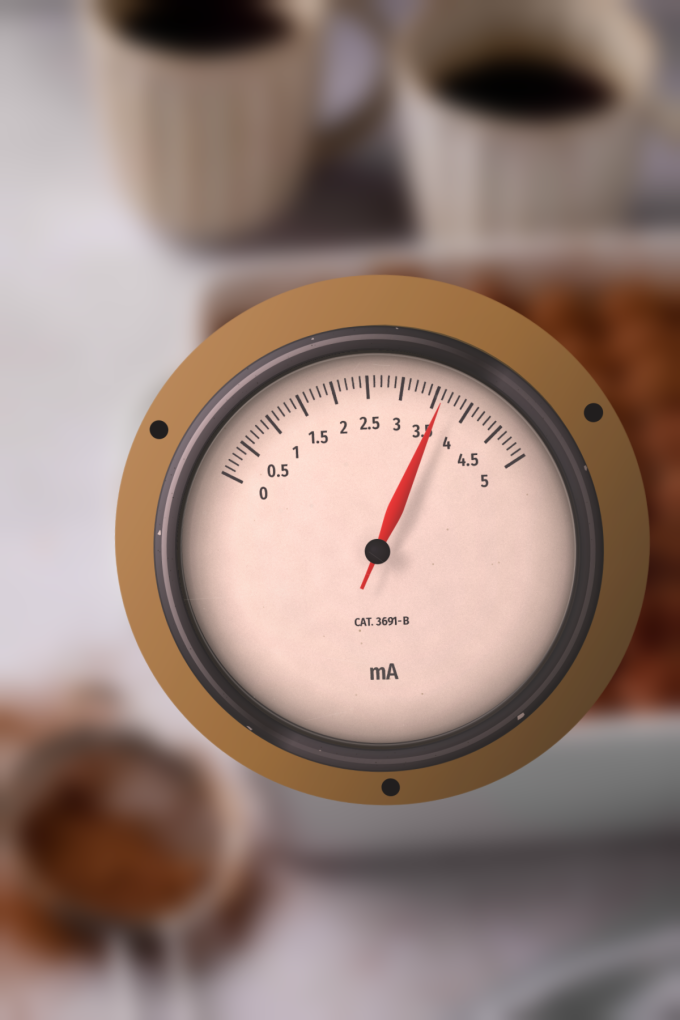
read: {"value": 3.6, "unit": "mA"}
